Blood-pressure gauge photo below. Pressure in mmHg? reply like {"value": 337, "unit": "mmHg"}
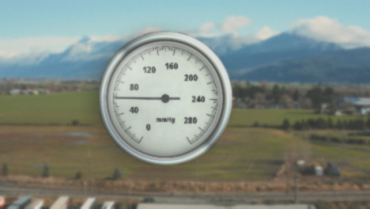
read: {"value": 60, "unit": "mmHg"}
